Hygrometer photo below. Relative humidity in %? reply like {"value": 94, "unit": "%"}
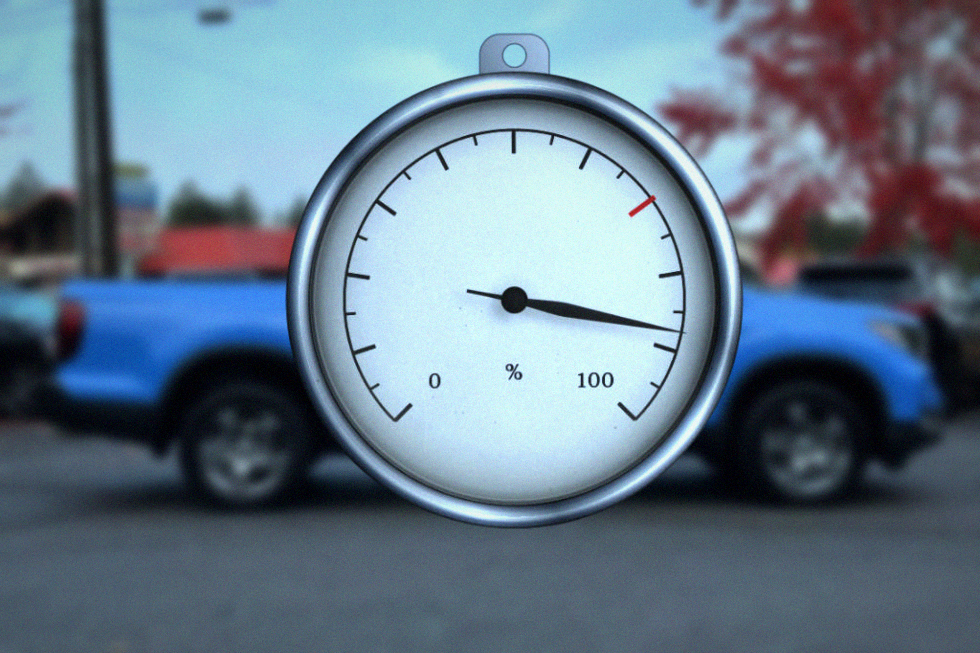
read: {"value": 87.5, "unit": "%"}
